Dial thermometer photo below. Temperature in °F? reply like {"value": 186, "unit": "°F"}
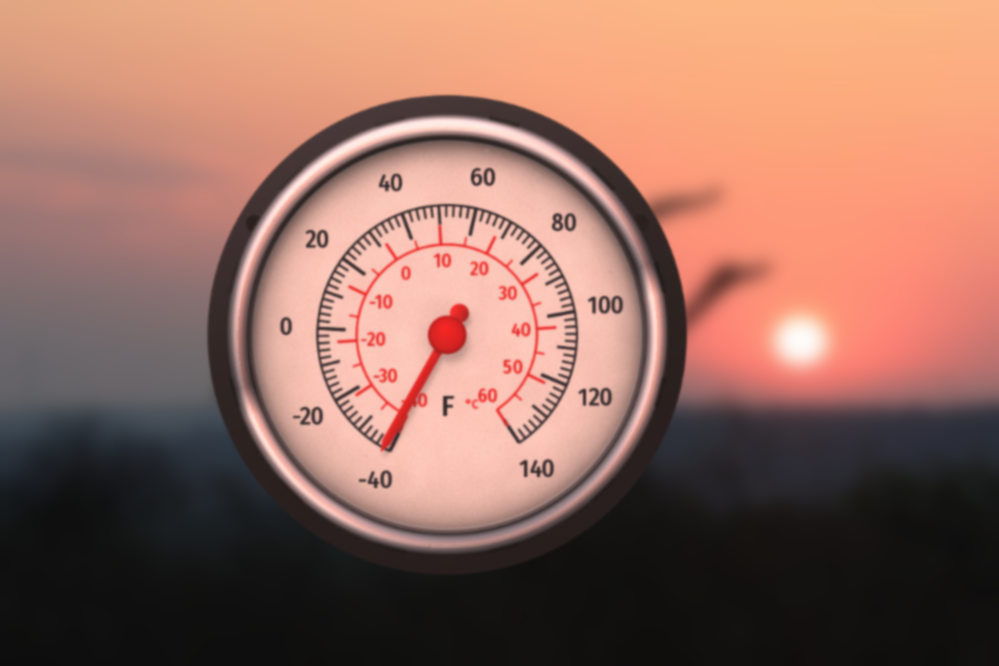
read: {"value": -38, "unit": "°F"}
